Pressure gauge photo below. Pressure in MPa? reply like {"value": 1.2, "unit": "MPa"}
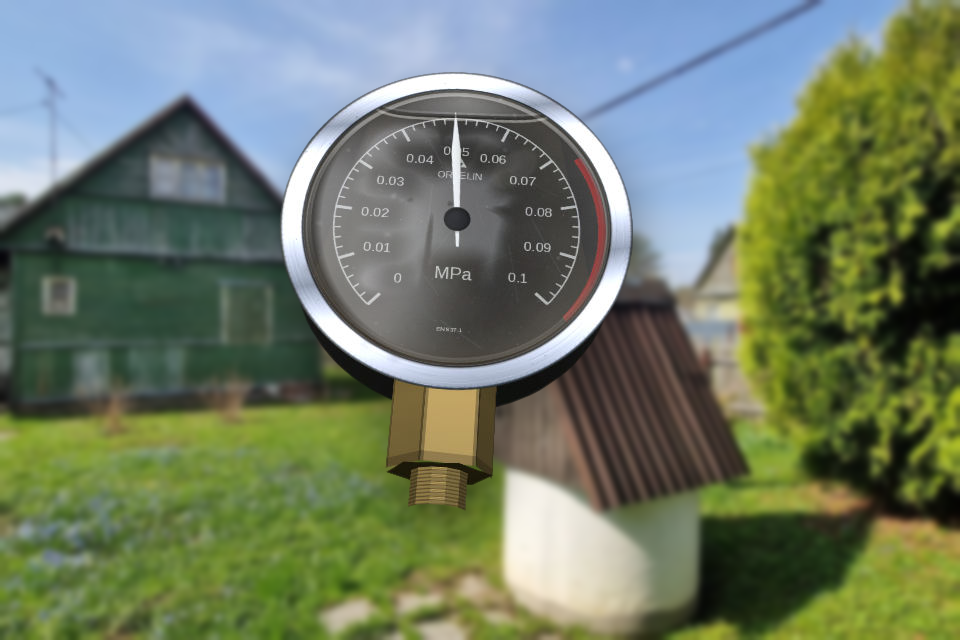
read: {"value": 0.05, "unit": "MPa"}
